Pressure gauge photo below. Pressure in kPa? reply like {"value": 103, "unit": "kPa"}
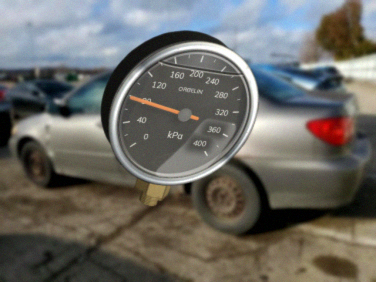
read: {"value": 80, "unit": "kPa"}
